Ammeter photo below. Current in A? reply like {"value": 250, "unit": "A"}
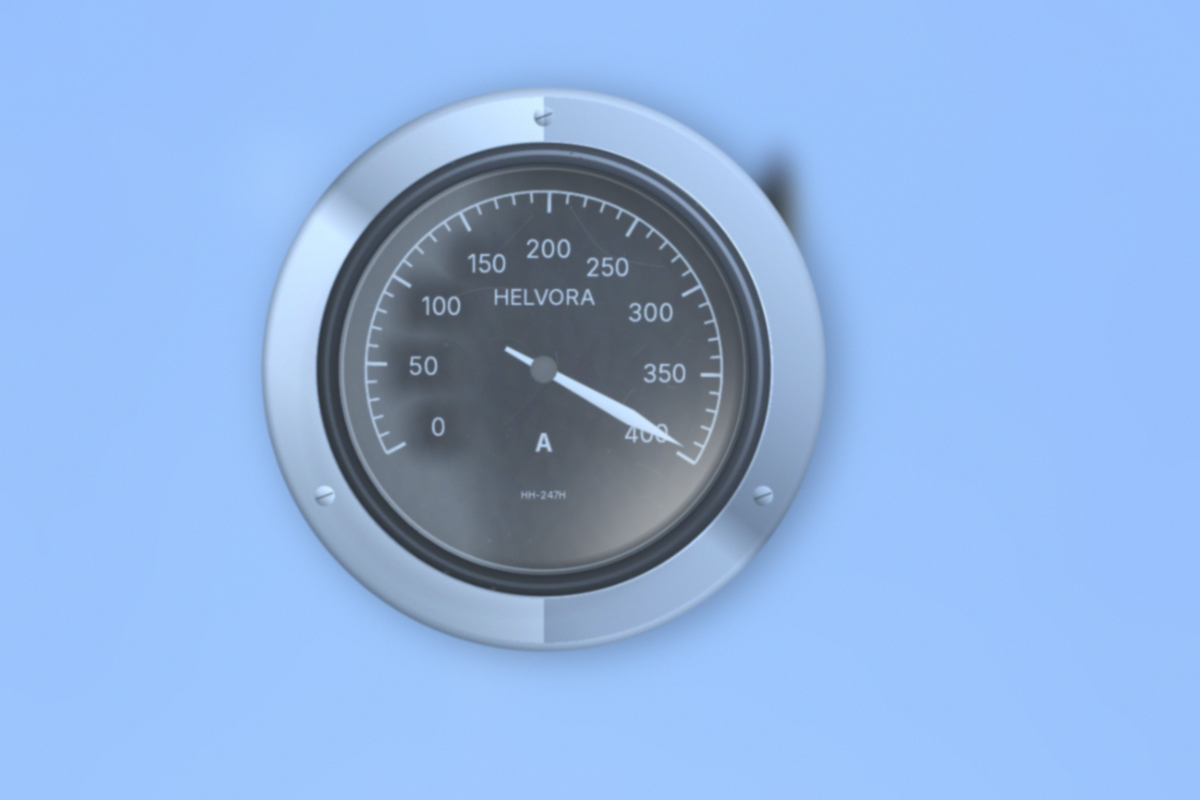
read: {"value": 395, "unit": "A"}
